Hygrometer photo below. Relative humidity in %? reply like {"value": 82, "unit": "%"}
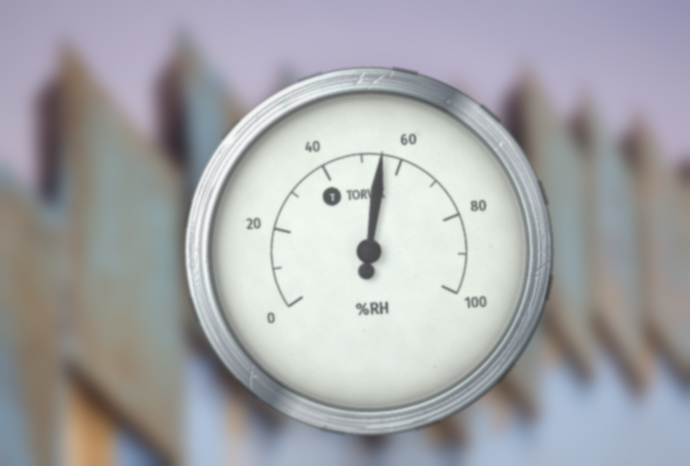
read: {"value": 55, "unit": "%"}
